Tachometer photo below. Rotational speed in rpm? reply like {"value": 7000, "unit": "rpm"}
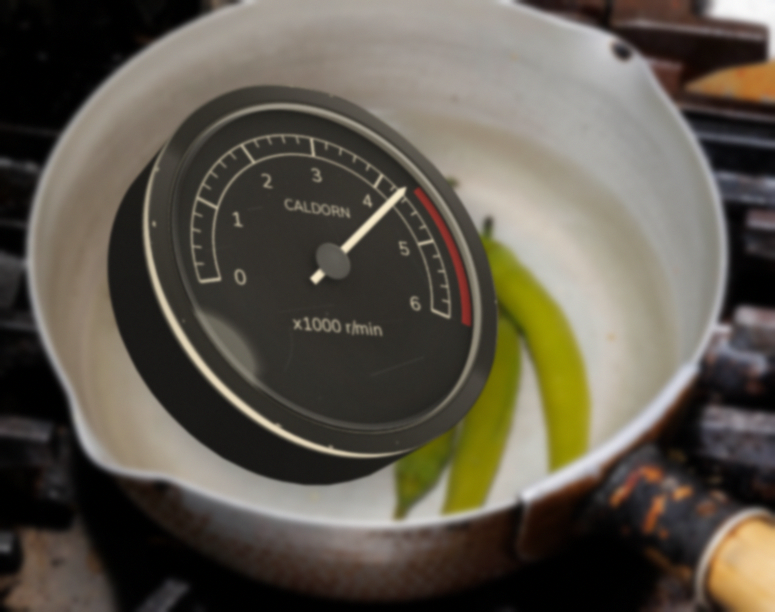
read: {"value": 4300, "unit": "rpm"}
